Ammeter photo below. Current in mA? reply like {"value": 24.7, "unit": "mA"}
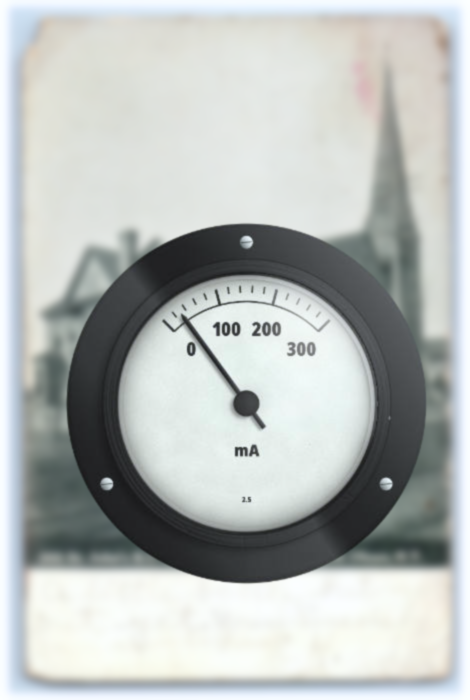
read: {"value": 30, "unit": "mA"}
